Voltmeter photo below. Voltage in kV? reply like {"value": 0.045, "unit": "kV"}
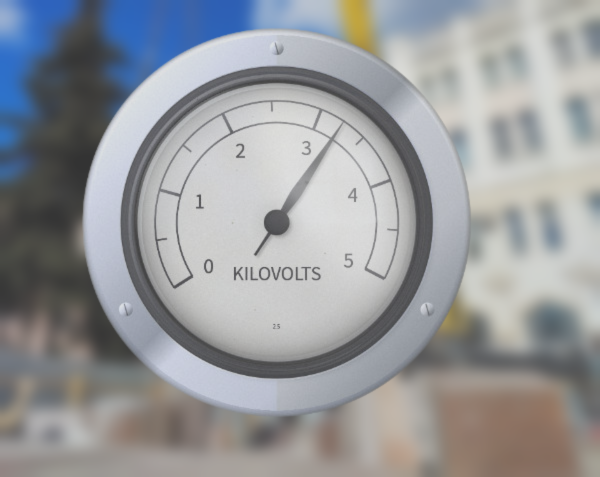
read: {"value": 3.25, "unit": "kV"}
